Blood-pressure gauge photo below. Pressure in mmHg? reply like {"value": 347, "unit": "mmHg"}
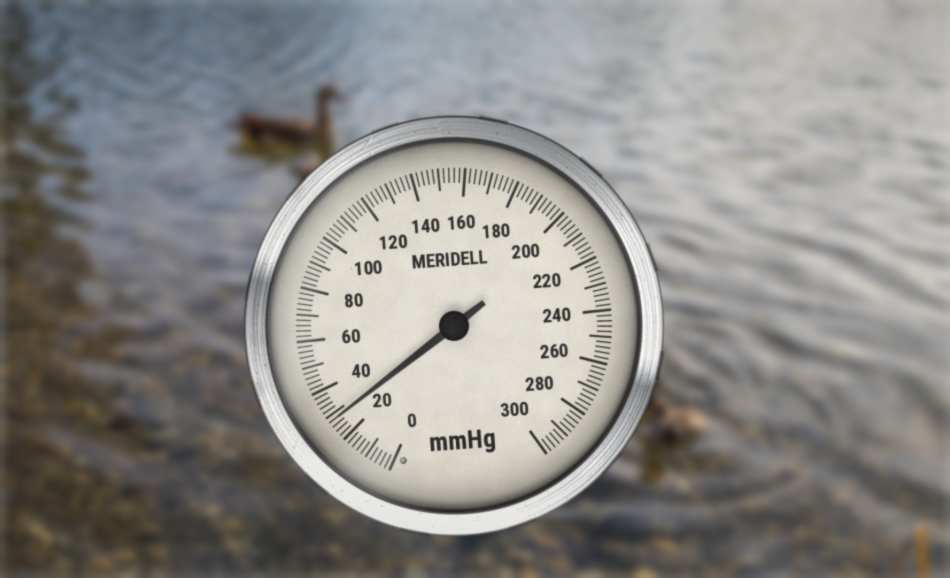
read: {"value": 28, "unit": "mmHg"}
